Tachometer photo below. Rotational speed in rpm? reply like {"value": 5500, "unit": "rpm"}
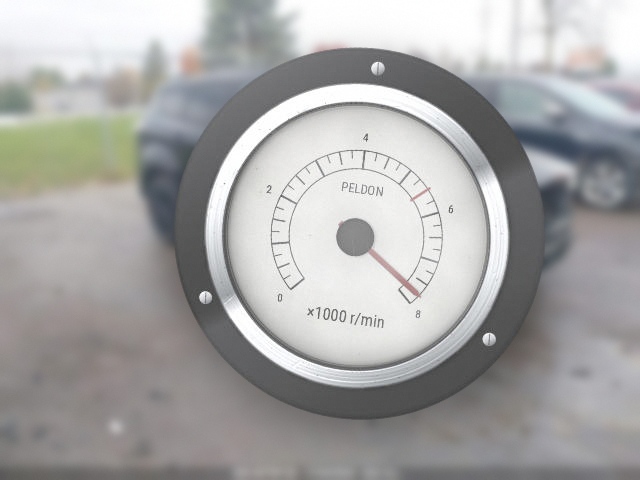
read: {"value": 7750, "unit": "rpm"}
